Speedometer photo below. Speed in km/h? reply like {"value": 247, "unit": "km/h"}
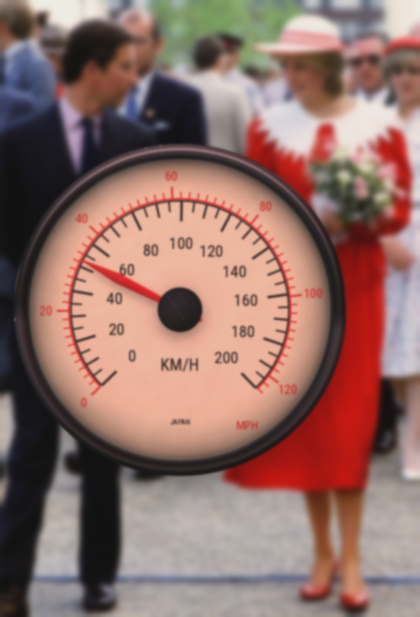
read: {"value": 52.5, "unit": "km/h"}
